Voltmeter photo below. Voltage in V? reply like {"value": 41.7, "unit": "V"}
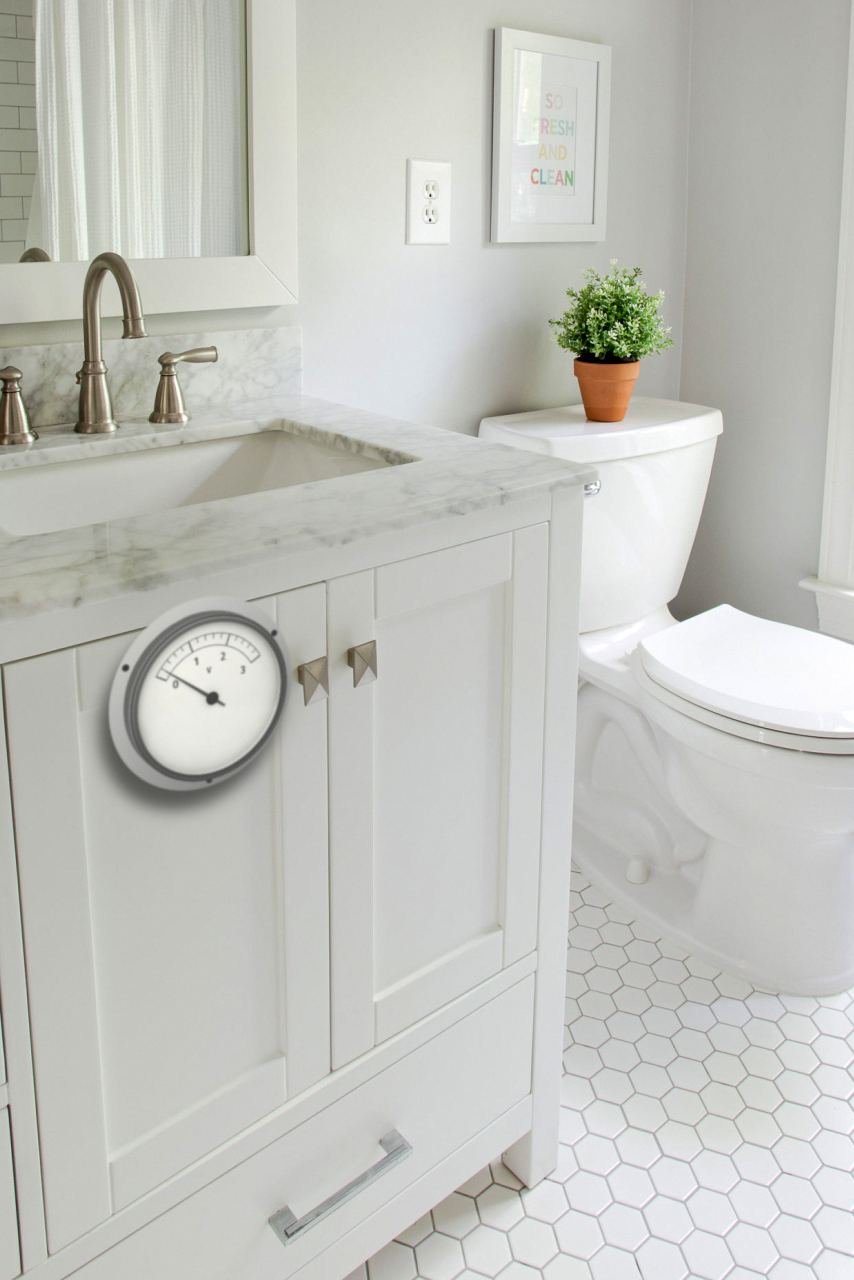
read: {"value": 0.2, "unit": "V"}
